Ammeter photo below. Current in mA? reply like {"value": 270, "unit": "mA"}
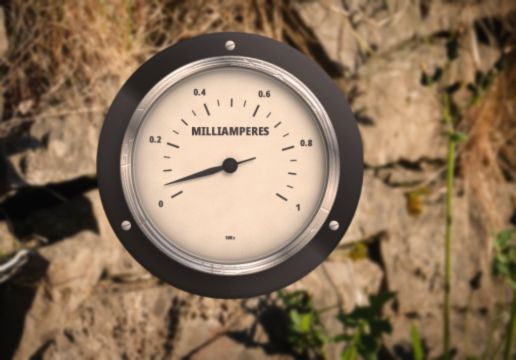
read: {"value": 0.05, "unit": "mA"}
